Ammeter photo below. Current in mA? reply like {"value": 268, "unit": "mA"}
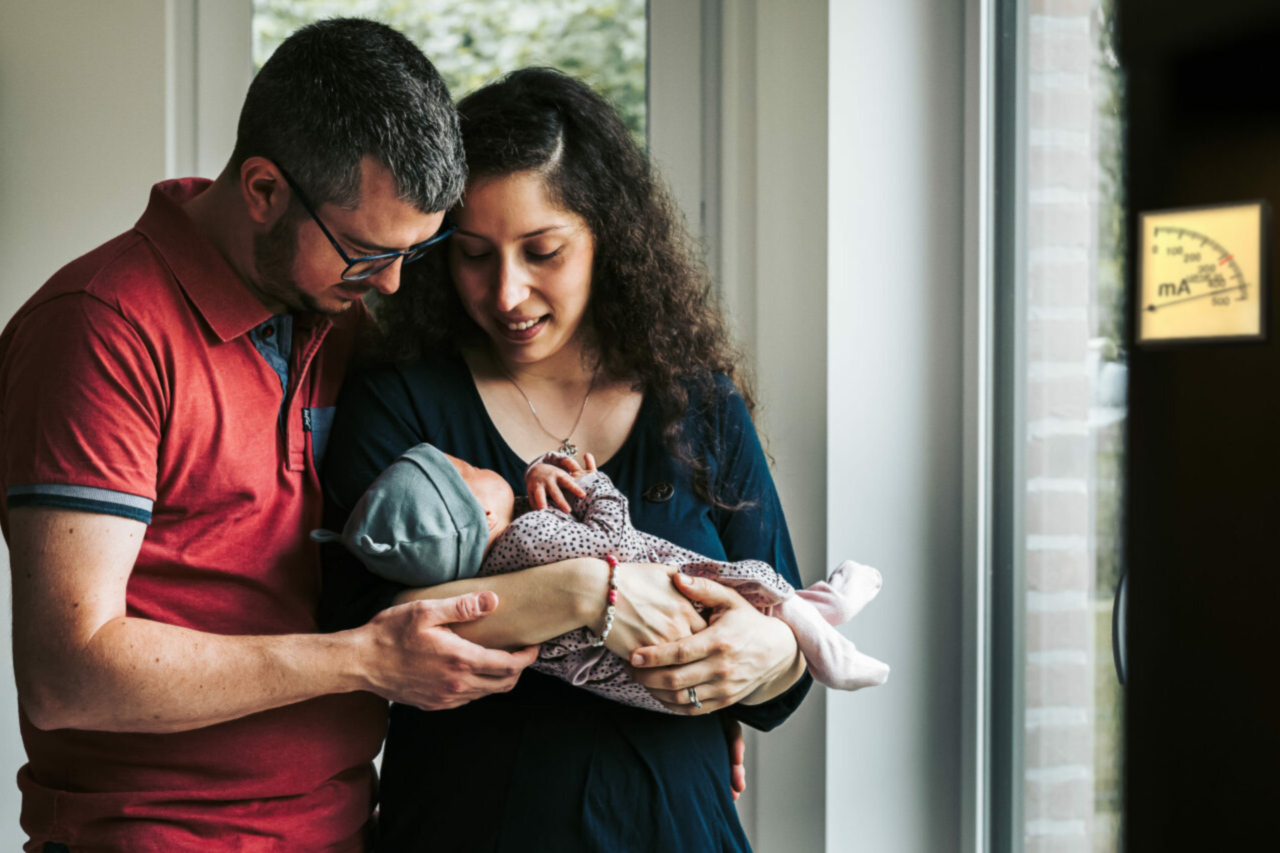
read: {"value": 450, "unit": "mA"}
